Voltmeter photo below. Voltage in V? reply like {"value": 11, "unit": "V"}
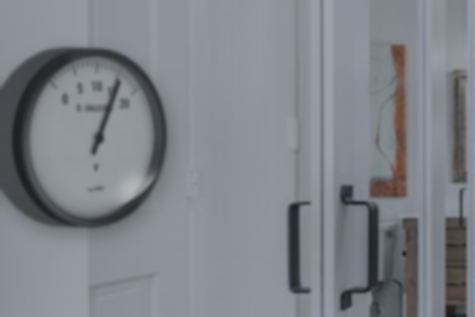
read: {"value": 15, "unit": "V"}
